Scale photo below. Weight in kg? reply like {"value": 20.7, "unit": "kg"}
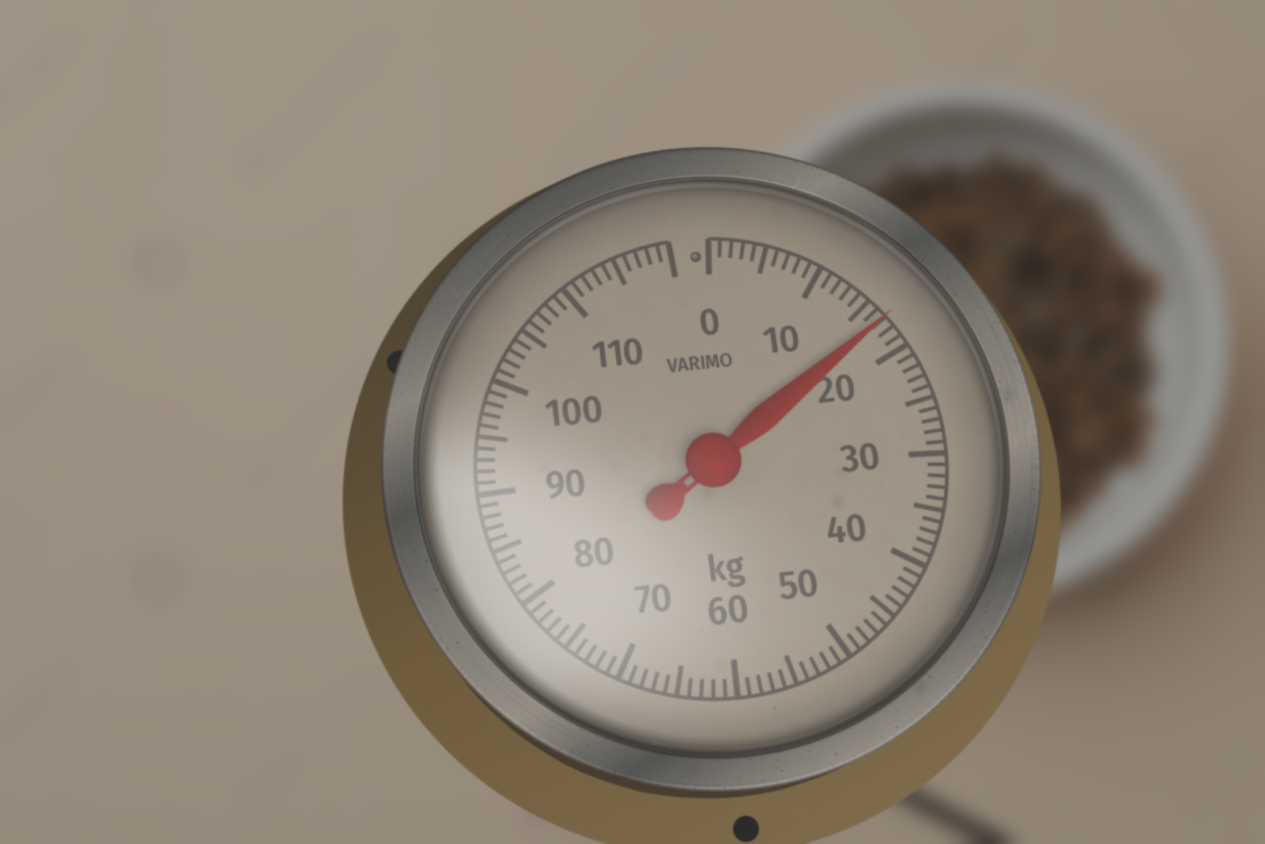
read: {"value": 17, "unit": "kg"}
